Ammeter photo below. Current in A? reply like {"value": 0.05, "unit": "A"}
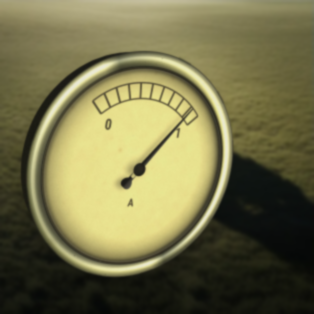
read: {"value": 0.9, "unit": "A"}
